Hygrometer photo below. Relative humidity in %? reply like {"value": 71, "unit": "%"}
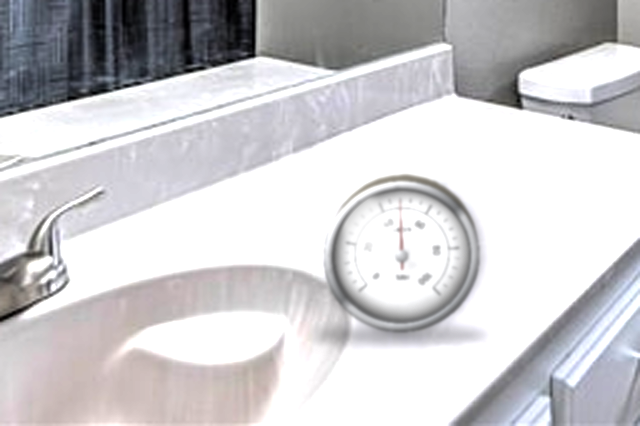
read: {"value": 48, "unit": "%"}
